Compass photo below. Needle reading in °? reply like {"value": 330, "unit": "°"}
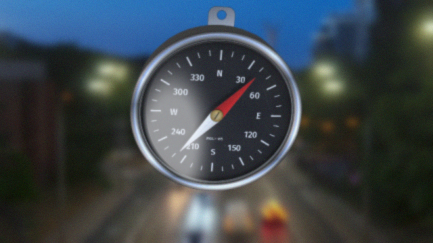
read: {"value": 40, "unit": "°"}
